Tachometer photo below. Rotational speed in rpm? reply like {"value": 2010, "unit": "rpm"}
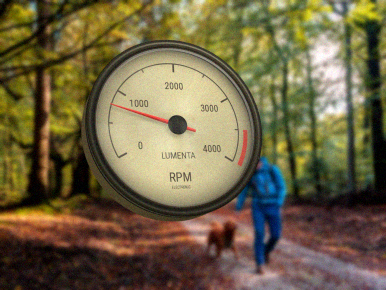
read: {"value": 750, "unit": "rpm"}
